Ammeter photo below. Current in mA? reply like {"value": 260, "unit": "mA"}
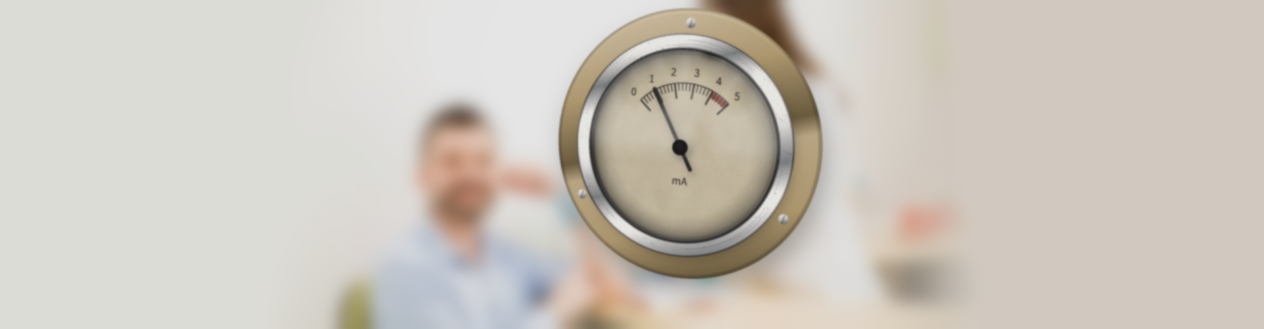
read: {"value": 1, "unit": "mA"}
